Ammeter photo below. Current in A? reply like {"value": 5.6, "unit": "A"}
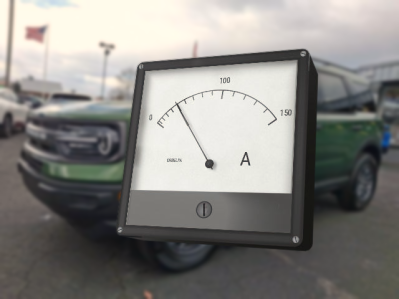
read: {"value": 50, "unit": "A"}
